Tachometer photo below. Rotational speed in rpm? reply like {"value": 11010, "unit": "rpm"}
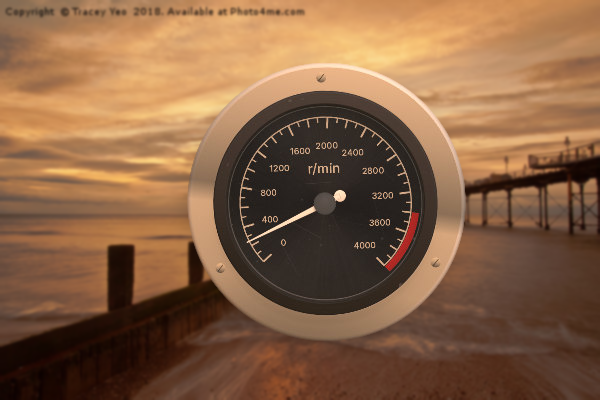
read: {"value": 250, "unit": "rpm"}
